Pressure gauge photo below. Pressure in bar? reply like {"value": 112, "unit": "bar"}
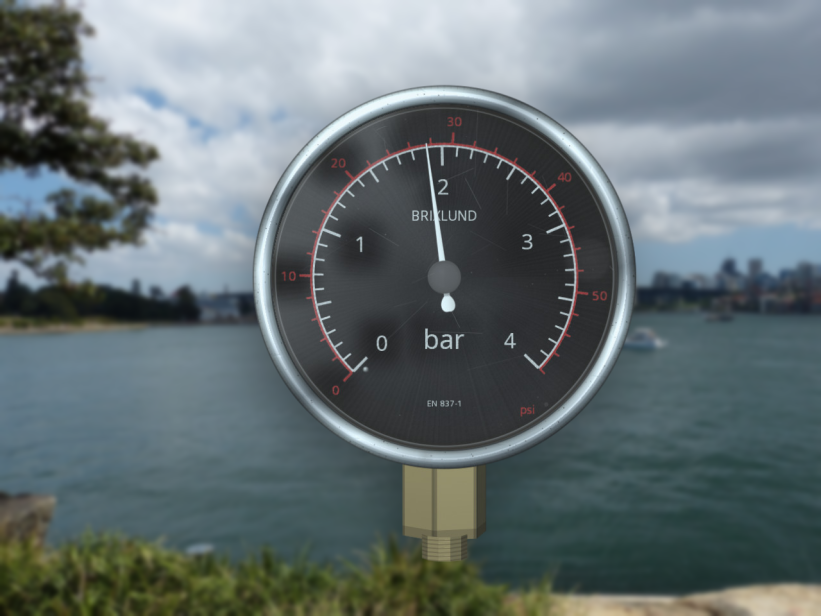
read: {"value": 1.9, "unit": "bar"}
